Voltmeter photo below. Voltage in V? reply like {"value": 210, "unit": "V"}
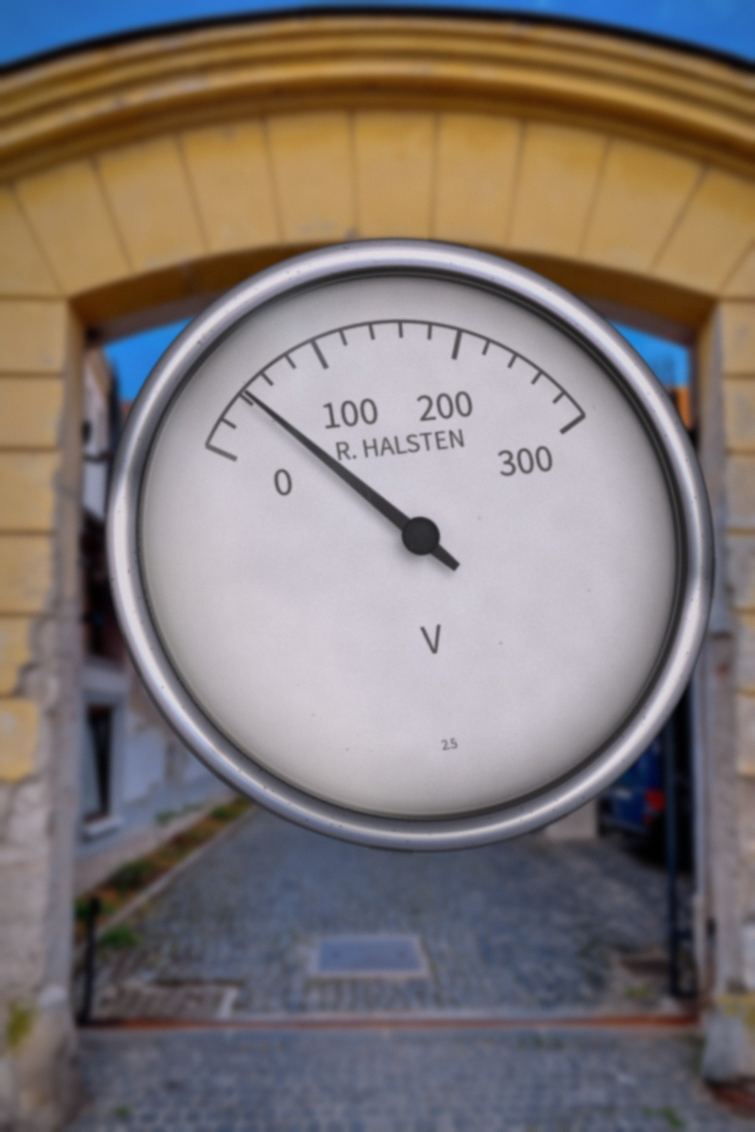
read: {"value": 40, "unit": "V"}
